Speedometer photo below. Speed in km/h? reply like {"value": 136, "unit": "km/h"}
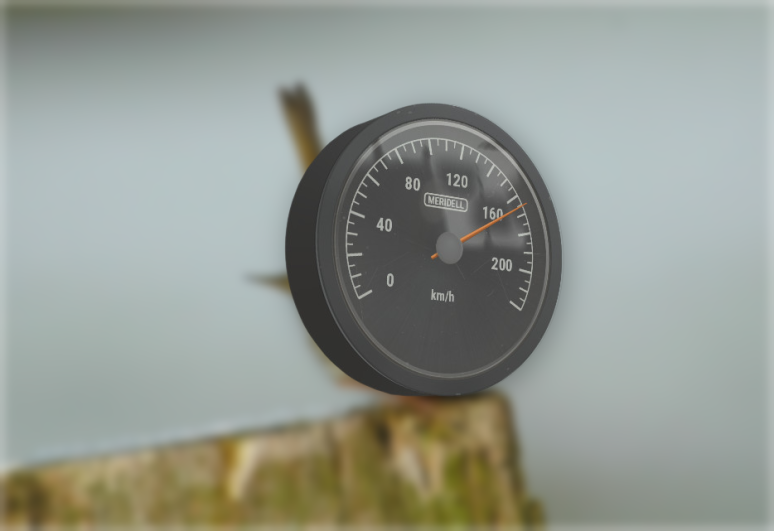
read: {"value": 165, "unit": "km/h"}
